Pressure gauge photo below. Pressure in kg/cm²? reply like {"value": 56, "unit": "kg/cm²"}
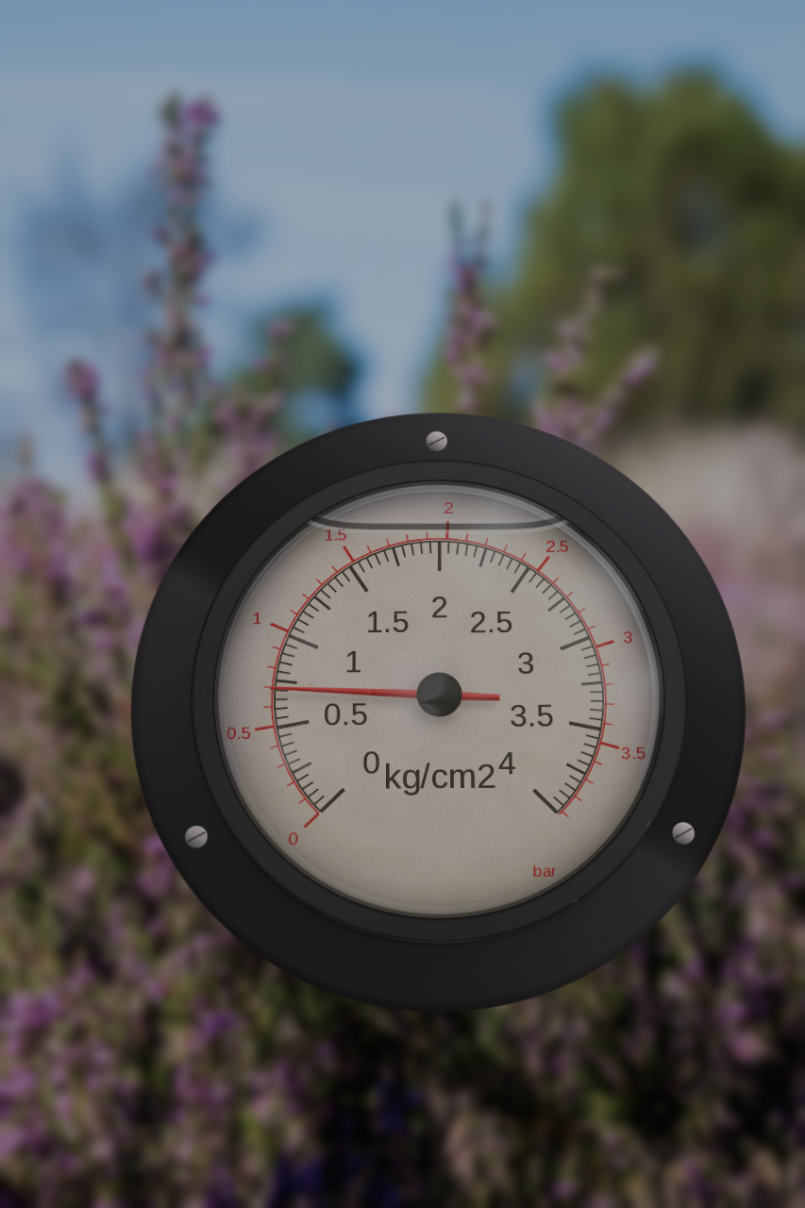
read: {"value": 0.7, "unit": "kg/cm²"}
